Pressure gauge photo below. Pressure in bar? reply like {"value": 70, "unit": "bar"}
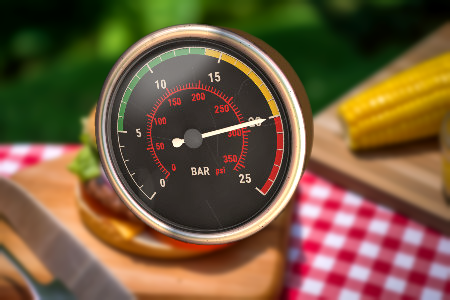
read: {"value": 20, "unit": "bar"}
